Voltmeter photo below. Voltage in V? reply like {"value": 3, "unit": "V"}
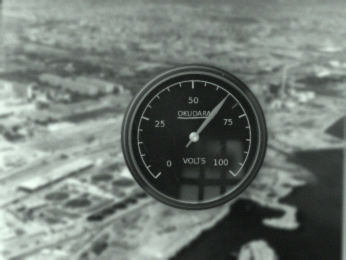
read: {"value": 65, "unit": "V"}
